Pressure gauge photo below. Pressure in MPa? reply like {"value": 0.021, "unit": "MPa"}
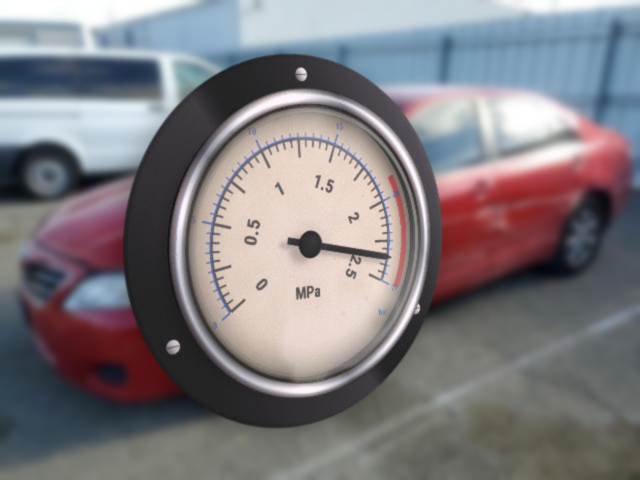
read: {"value": 2.35, "unit": "MPa"}
